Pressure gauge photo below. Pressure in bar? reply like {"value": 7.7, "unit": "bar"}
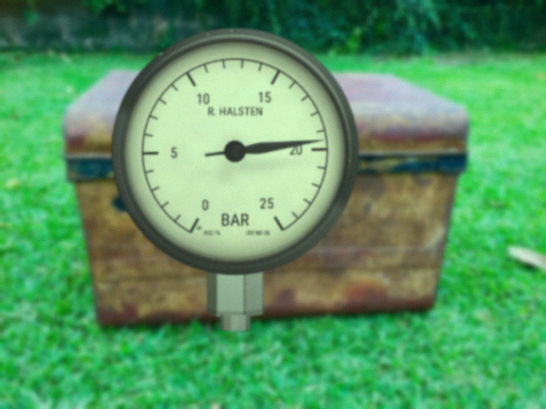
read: {"value": 19.5, "unit": "bar"}
